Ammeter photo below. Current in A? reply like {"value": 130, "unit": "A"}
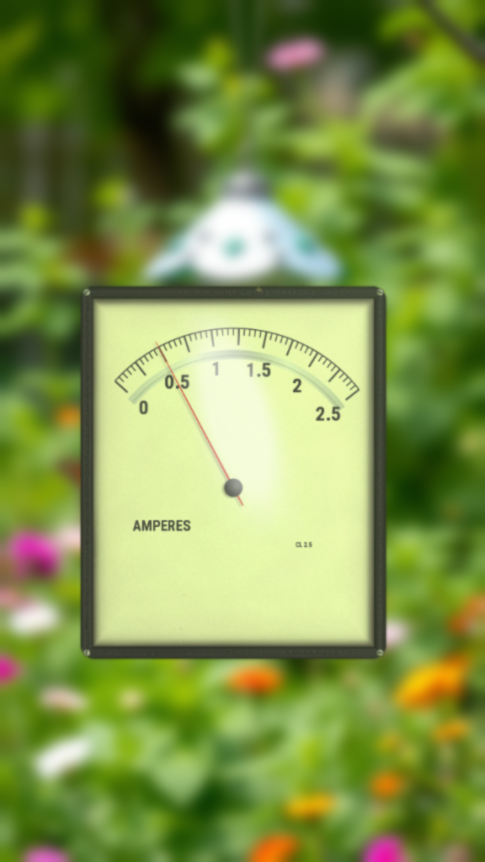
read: {"value": 0.5, "unit": "A"}
